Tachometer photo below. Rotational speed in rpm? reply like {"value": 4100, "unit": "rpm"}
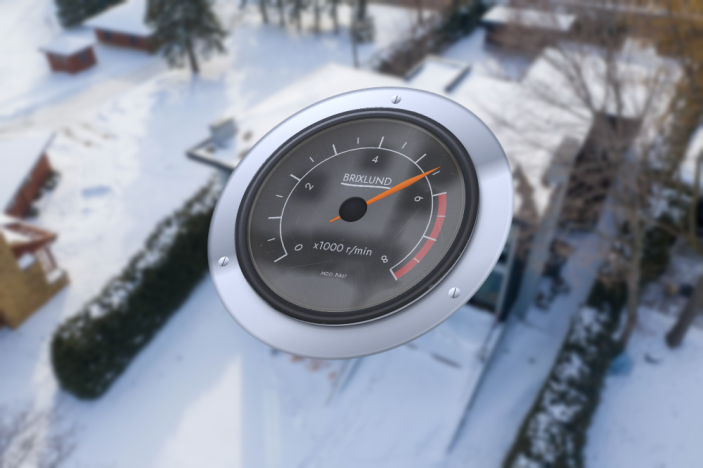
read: {"value": 5500, "unit": "rpm"}
